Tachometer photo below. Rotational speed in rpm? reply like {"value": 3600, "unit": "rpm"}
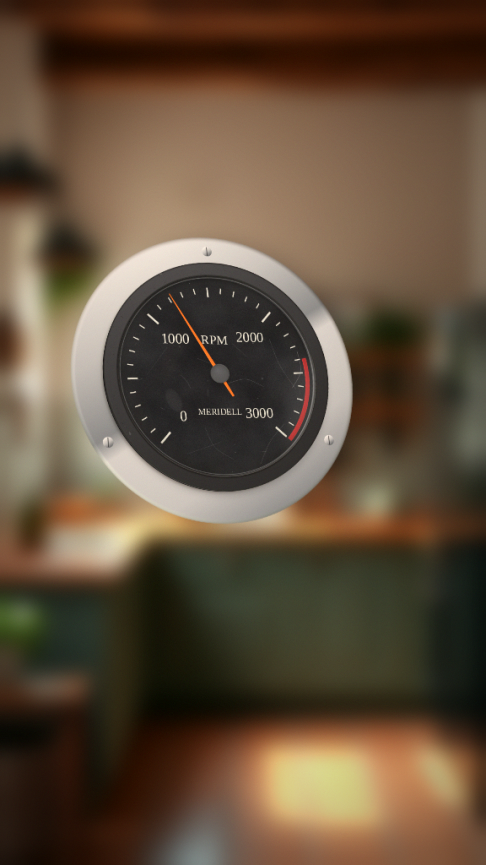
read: {"value": 1200, "unit": "rpm"}
